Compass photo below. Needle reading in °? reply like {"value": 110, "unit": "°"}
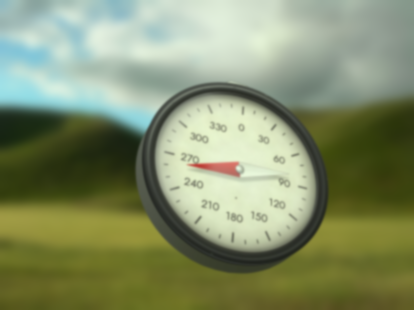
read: {"value": 260, "unit": "°"}
